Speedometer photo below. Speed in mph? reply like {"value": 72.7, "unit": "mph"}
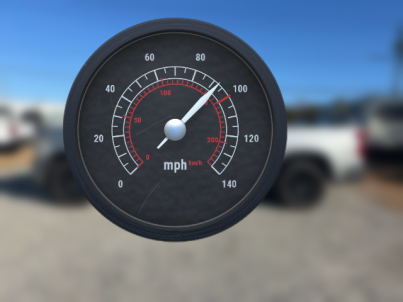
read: {"value": 92.5, "unit": "mph"}
